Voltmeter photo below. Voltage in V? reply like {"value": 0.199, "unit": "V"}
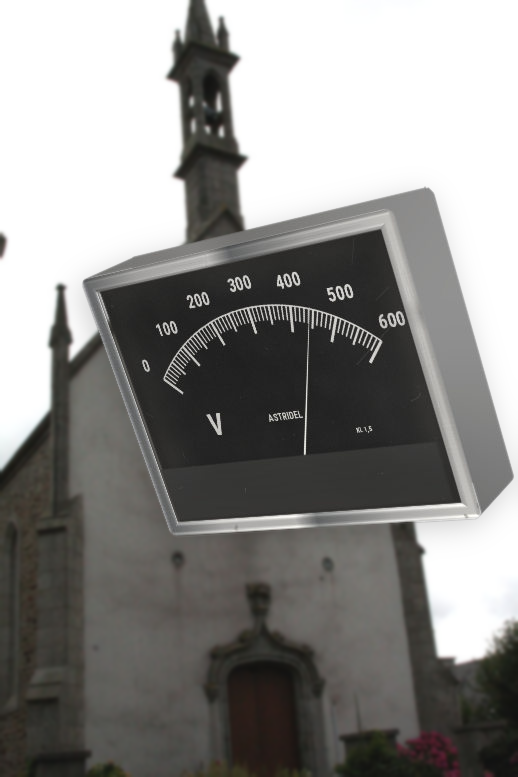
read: {"value": 450, "unit": "V"}
